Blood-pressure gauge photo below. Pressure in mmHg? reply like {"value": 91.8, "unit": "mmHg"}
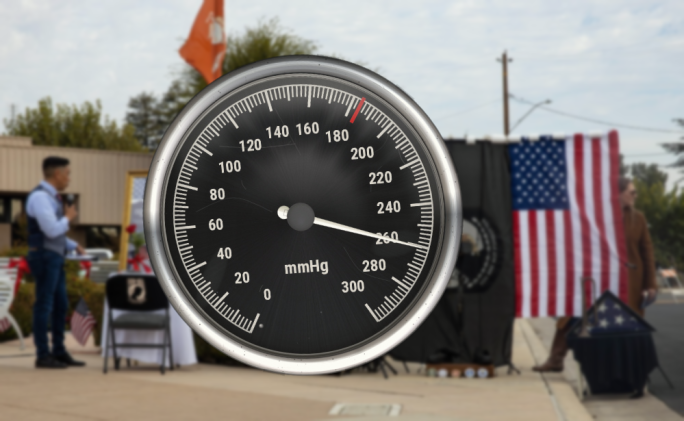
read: {"value": 260, "unit": "mmHg"}
